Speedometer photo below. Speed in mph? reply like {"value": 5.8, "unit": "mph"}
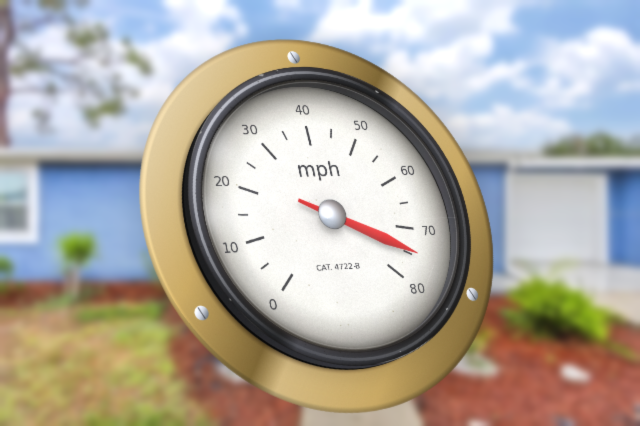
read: {"value": 75, "unit": "mph"}
